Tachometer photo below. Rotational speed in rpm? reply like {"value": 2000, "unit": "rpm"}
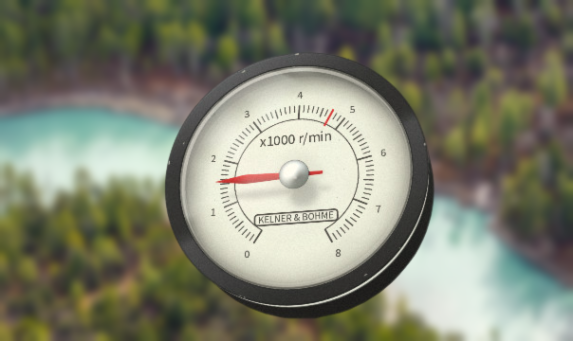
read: {"value": 1500, "unit": "rpm"}
